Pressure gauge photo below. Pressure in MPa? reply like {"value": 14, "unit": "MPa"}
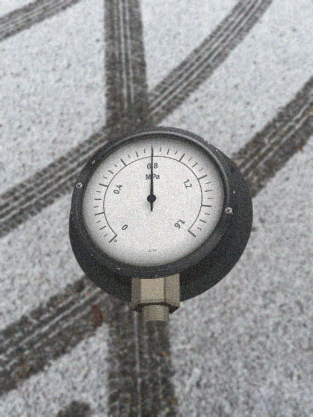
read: {"value": 0.8, "unit": "MPa"}
